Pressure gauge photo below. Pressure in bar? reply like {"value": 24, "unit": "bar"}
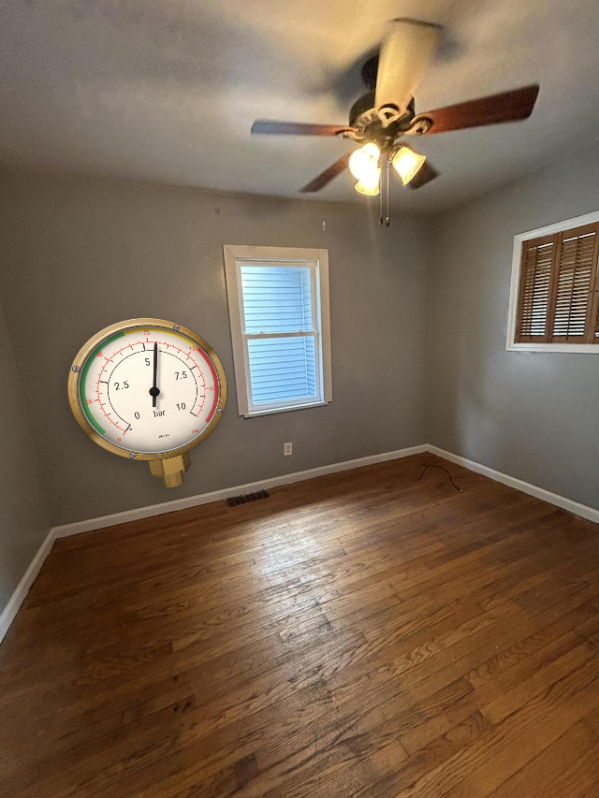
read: {"value": 5.5, "unit": "bar"}
